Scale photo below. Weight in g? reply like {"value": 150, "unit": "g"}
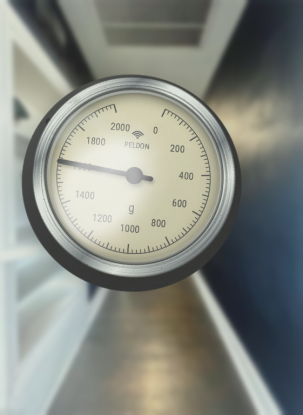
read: {"value": 1600, "unit": "g"}
